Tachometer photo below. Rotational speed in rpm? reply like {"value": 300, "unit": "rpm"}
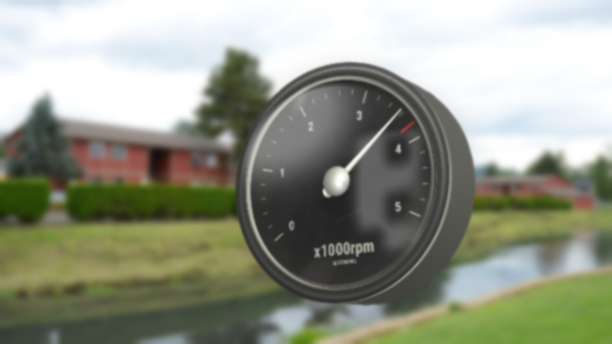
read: {"value": 3600, "unit": "rpm"}
